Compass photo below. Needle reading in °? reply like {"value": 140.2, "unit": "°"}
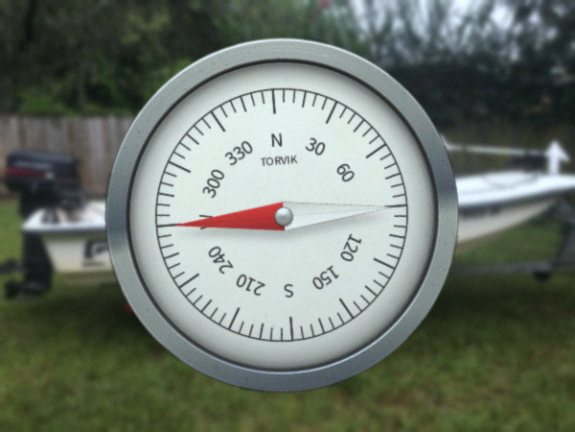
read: {"value": 270, "unit": "°"}
